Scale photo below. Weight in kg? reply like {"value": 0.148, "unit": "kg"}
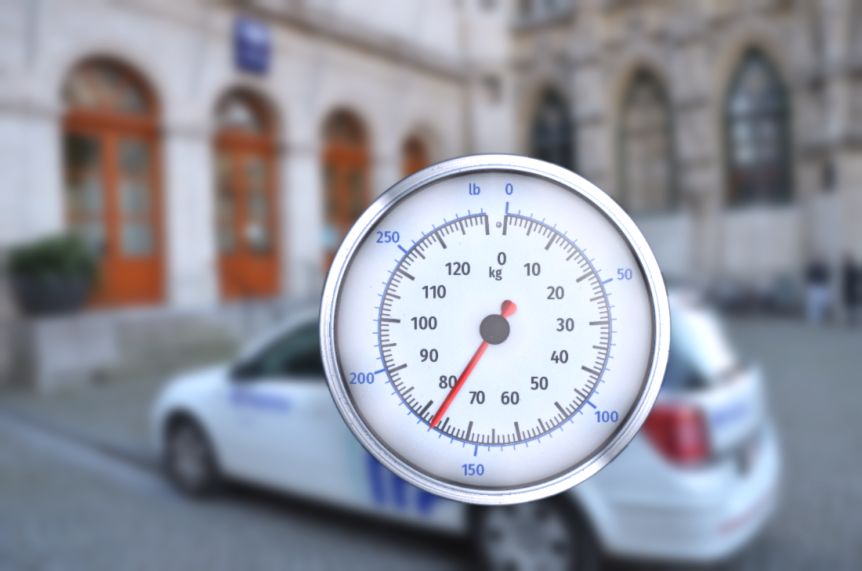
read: {"value": 77, "unit": "kg"}
